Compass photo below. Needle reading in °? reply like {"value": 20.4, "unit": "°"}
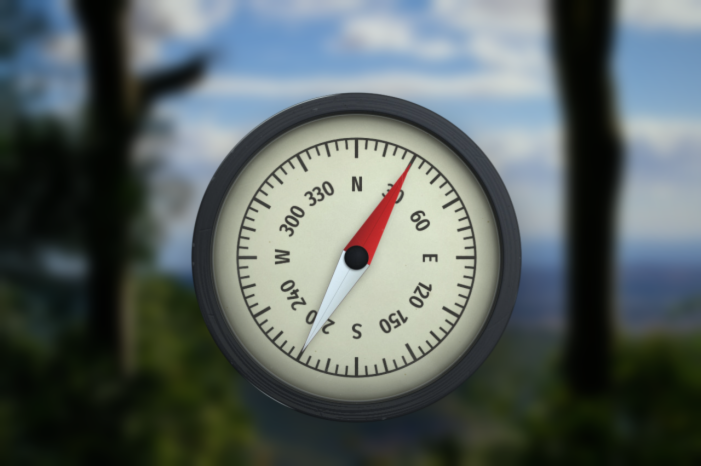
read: {"value": 30, "unit": "°"}
